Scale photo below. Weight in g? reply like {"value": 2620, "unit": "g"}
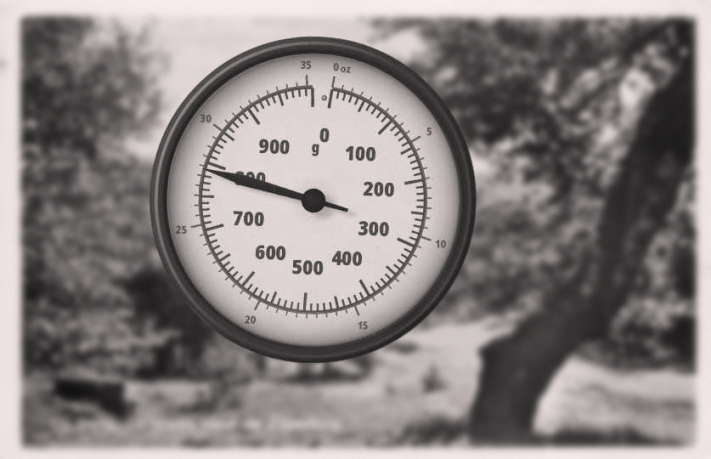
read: {"value": 790, "unit": "g"}
